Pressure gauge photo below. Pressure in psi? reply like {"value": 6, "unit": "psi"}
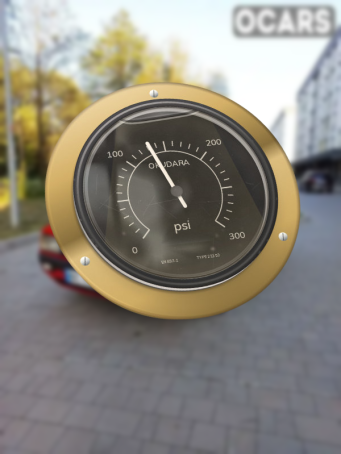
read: {"value": 130, "unit": "psi"}
